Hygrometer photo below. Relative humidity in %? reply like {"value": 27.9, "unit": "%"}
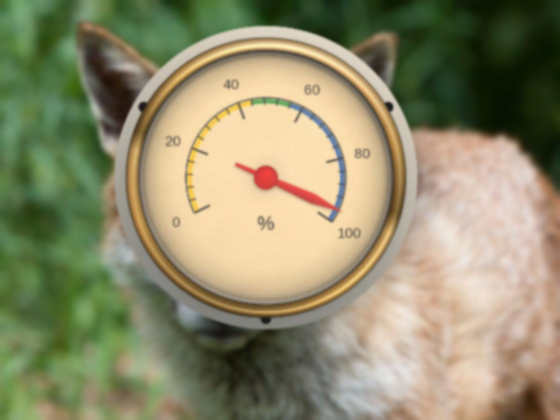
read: {"value": 96, "unit": "%"}
